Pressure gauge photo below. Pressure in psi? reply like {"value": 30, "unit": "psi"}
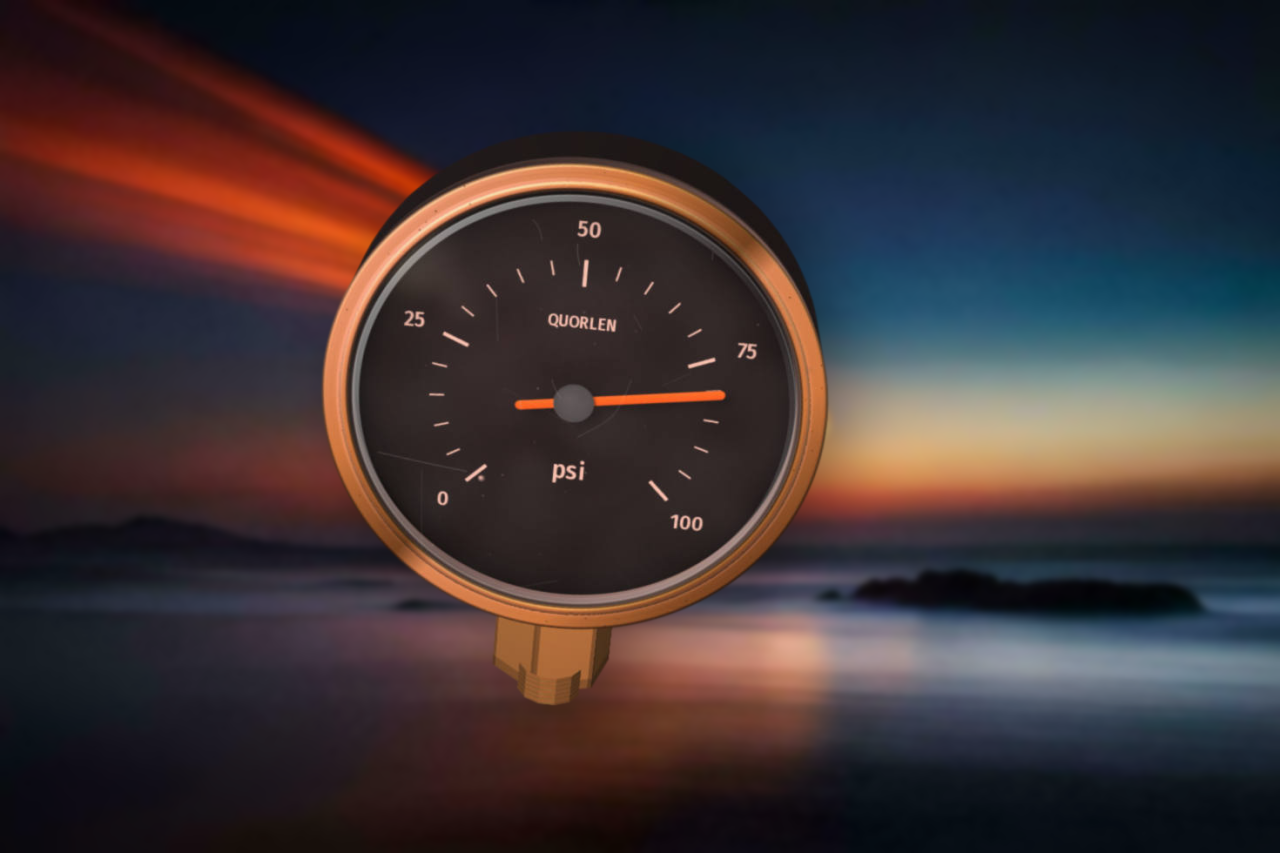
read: {"value": 80, "unit": "psi"}
